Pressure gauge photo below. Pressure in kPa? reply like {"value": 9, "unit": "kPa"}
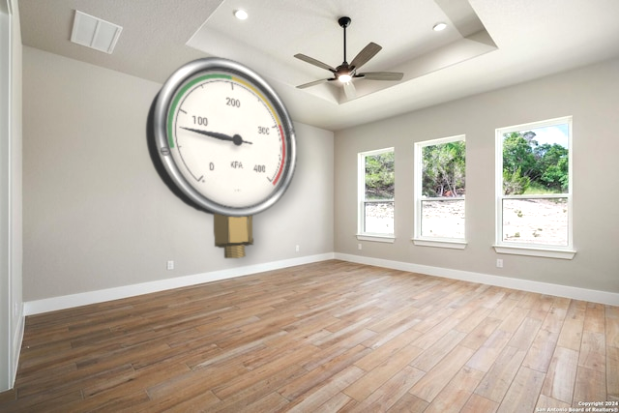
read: {"value": 75, "unit": "kPa"}
